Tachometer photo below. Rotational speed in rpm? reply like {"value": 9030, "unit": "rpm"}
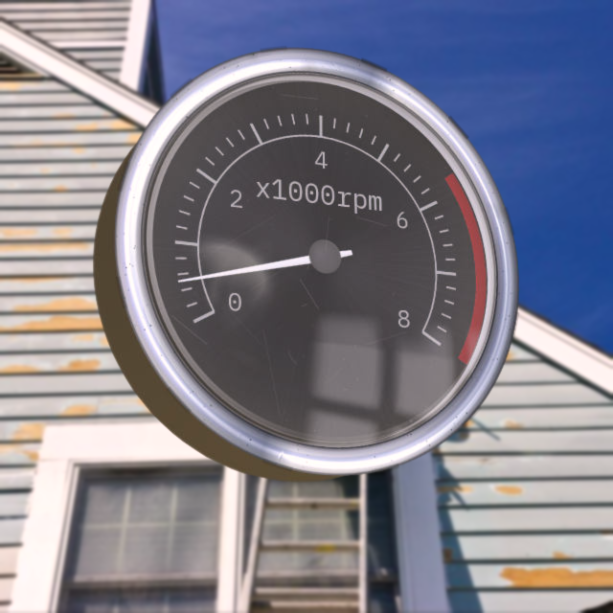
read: {"value": 500, "unit": "rpm"}
